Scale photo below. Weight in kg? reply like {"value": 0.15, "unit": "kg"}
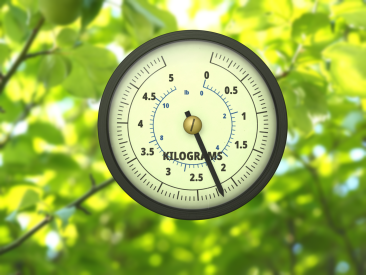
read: {"value": 2.2, "unit": "kg"}
